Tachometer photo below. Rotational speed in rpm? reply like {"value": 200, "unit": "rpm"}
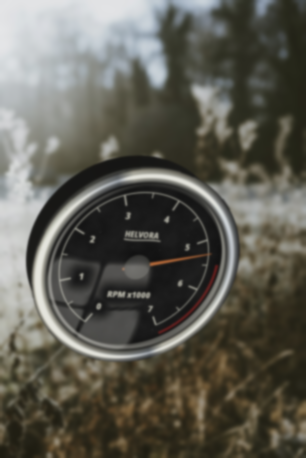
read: {"value": 5250, "unit": "rpm"}
